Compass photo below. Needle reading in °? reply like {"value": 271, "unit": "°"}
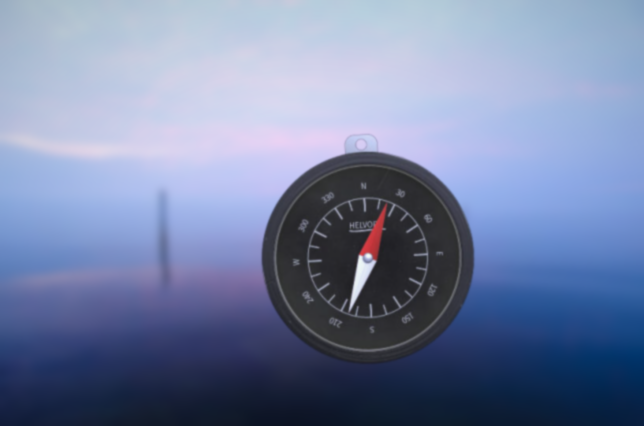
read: {"value": 22.5, "unit": "°"}
